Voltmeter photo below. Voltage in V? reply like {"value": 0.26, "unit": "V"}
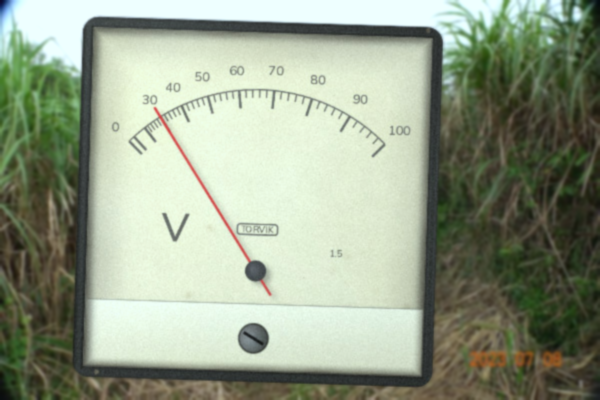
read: {"value": 30, "unit": "V"}
